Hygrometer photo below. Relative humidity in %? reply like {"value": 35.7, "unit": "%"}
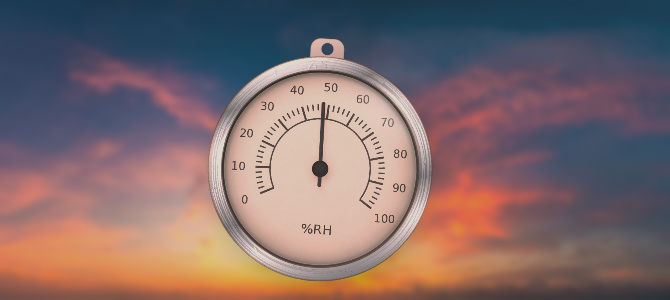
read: {"value": 48, "unit": "%"}
